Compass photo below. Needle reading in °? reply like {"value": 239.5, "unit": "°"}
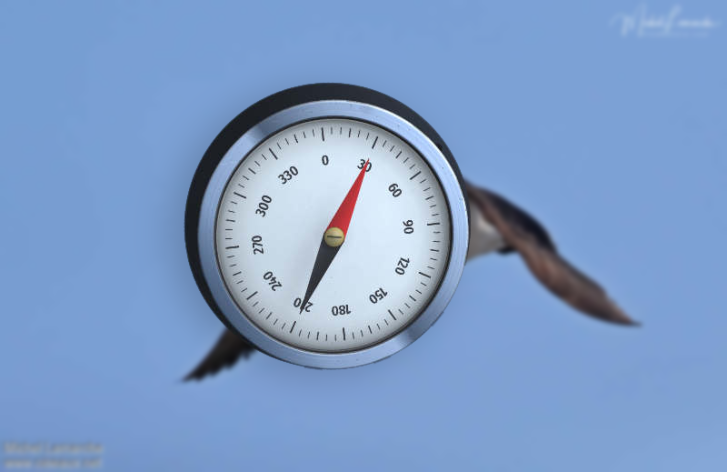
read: {"value": 30, "unit": "°"}
